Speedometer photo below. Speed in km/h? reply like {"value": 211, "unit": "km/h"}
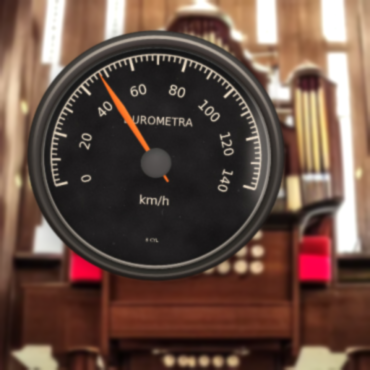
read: {"value": 48, "unit": "km/h"}
